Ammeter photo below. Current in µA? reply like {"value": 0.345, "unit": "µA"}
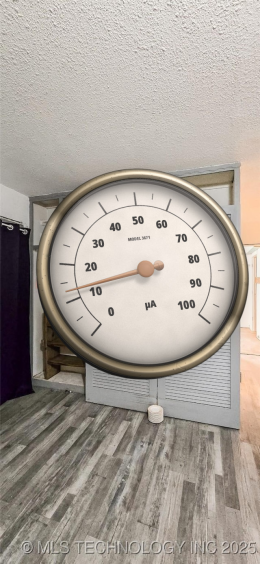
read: {"value": 12.5, "unit": "µA"}
